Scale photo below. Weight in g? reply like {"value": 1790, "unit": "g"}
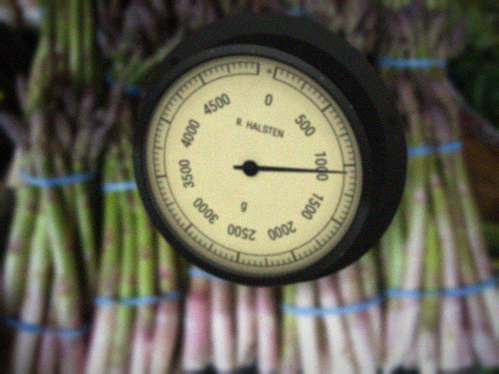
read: {"value": 1050, "unit": "g"}
